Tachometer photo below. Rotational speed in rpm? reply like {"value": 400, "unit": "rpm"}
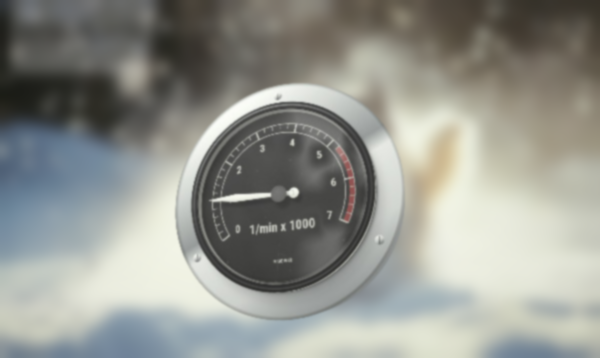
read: {"value": 1000, "unit": "rpm"}
